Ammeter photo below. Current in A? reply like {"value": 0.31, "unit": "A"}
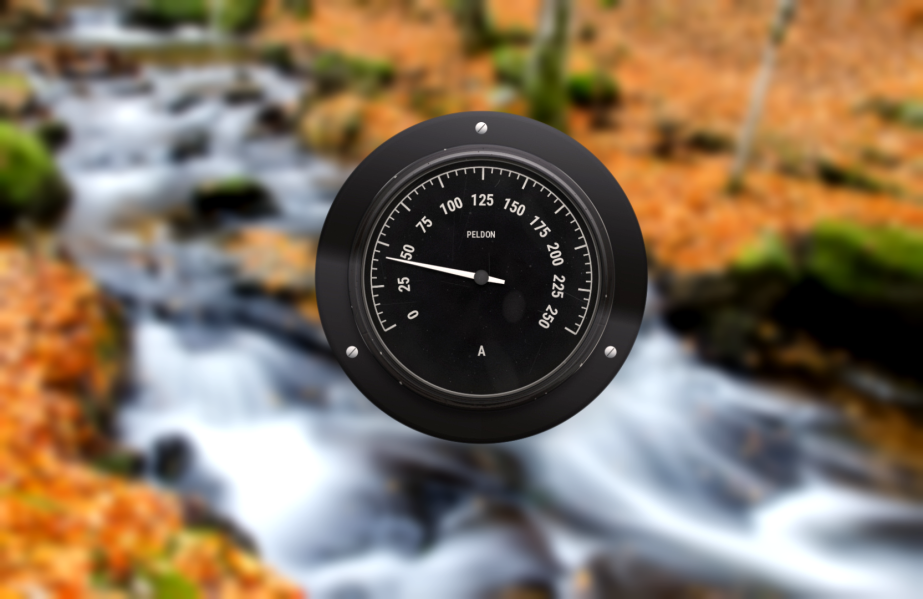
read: {"value": 42.5, "unit": "A"}
